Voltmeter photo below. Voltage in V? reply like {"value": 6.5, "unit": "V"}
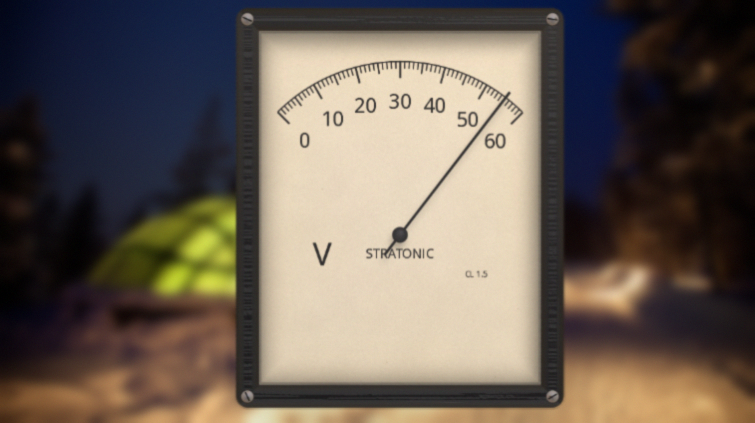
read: {"value": 55, "unit": "V"}
